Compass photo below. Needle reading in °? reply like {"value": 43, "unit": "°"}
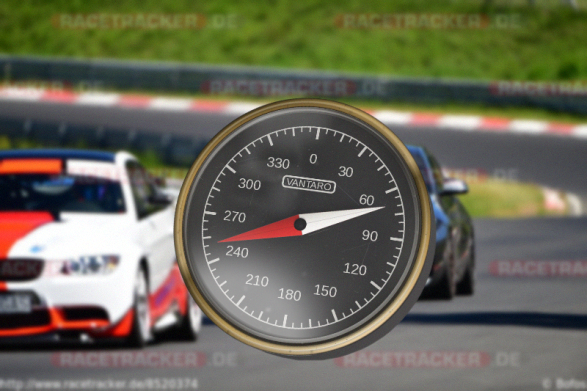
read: {"value": 250, "unit": "°"}
